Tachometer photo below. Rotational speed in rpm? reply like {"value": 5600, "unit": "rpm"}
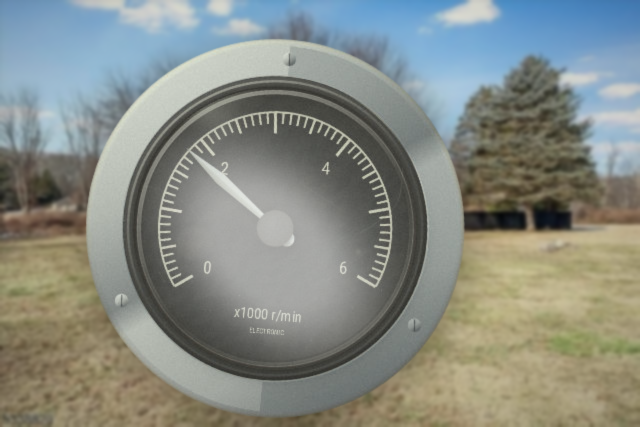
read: {"value": 1800, "unit": "rpm"}
